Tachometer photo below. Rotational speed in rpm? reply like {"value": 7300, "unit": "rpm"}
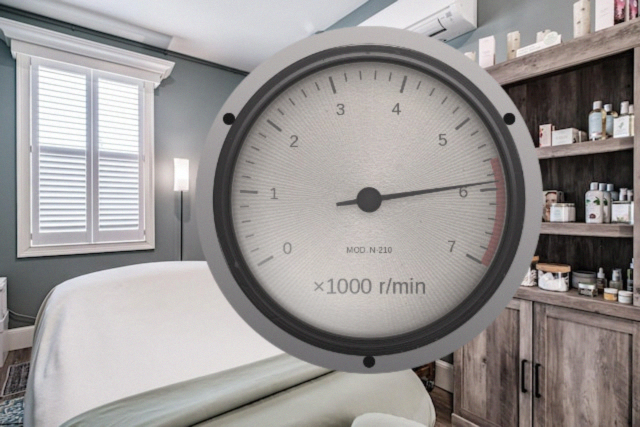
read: {"value": 5900, "unit": "rpm"}
